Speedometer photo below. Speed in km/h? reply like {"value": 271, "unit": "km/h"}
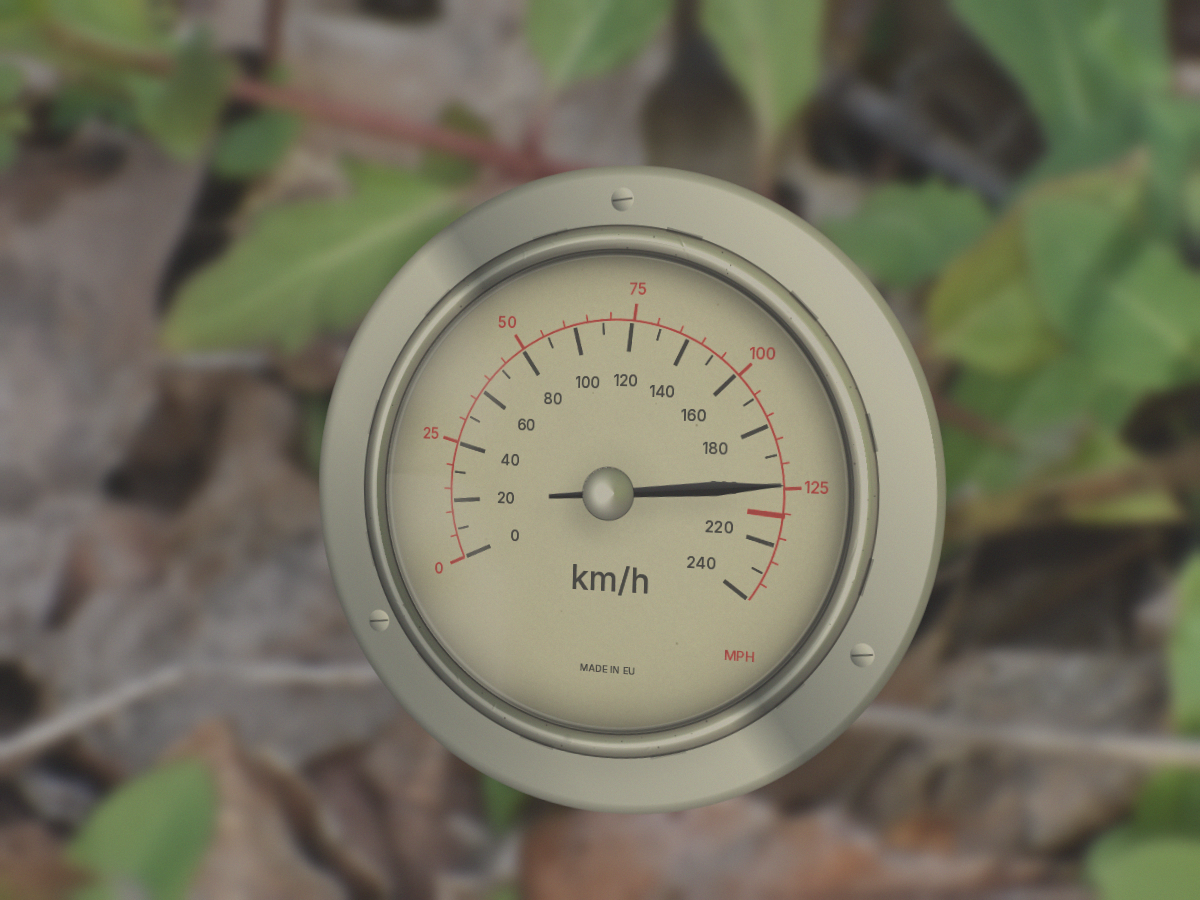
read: {"value": 200, "unit": "km/h"}
